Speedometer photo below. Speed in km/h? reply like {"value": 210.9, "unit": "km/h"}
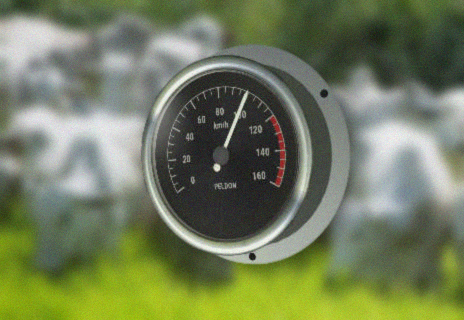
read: {"value": 100, "unit": "km/h"}
